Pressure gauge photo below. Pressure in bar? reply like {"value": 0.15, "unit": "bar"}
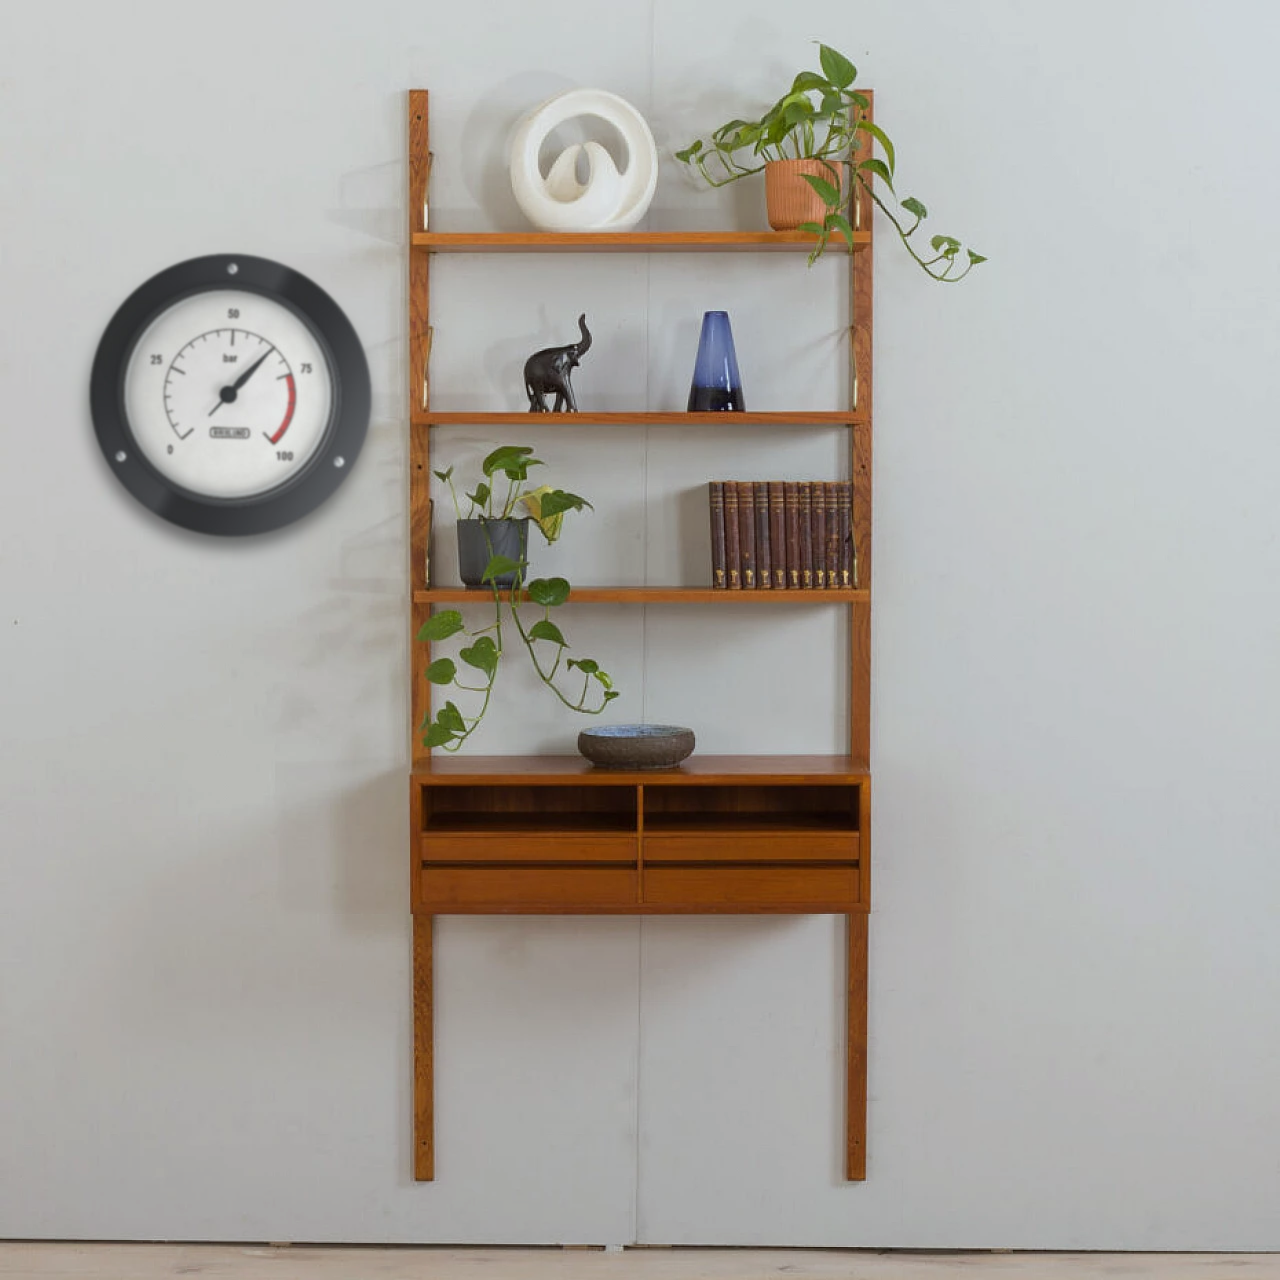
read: {"value": 65, "unit": "bar"}
